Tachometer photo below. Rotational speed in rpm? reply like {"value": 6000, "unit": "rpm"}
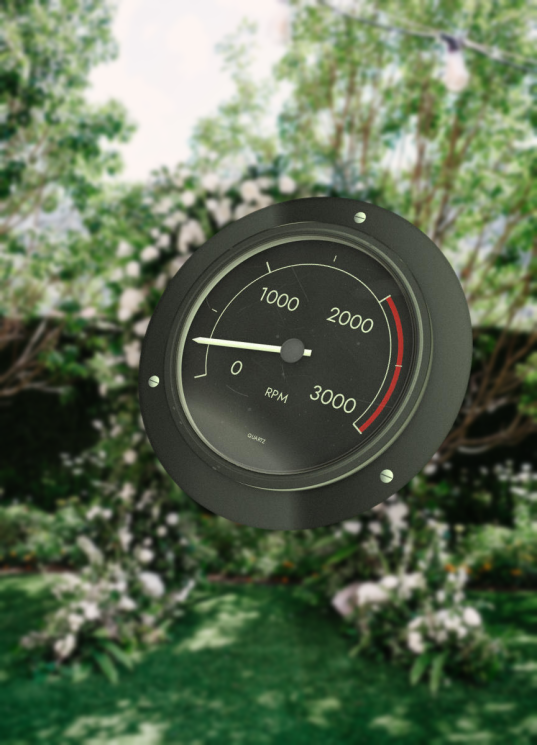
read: {"value": 250, "unit": "rpm"}
